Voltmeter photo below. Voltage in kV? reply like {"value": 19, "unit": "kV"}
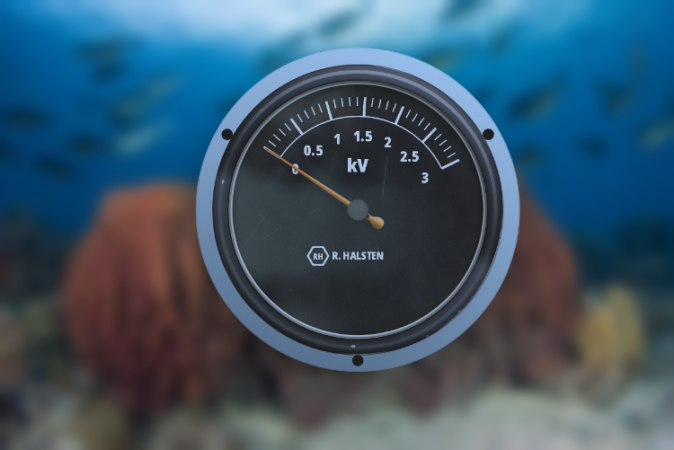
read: {"value": 0, "unit": "kV"}
